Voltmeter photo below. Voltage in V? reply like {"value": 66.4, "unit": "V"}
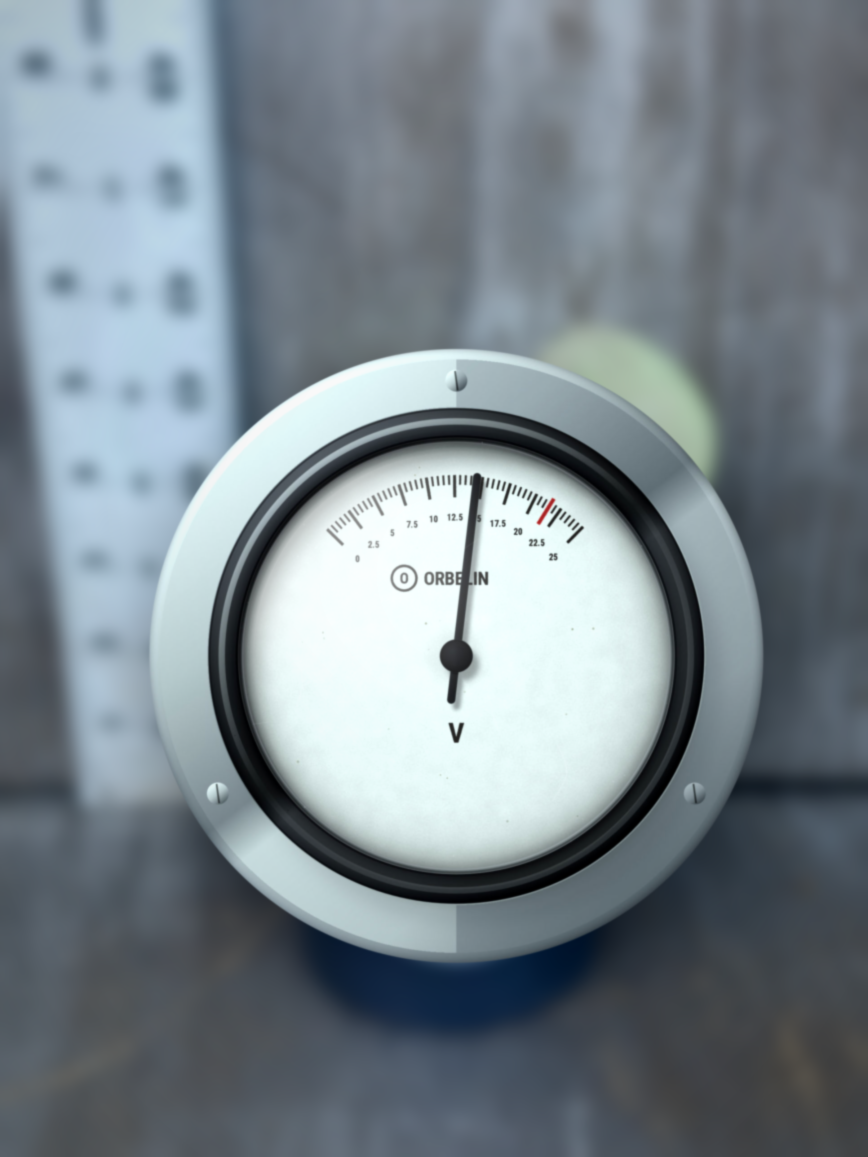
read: {"value": 14.5, "unit": "V"}
